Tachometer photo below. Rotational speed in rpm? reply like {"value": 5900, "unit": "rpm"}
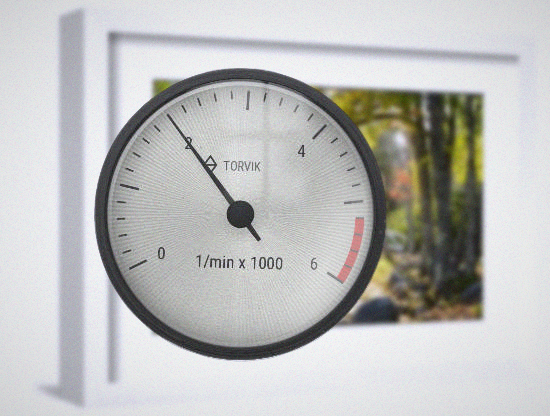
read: {"value": 2000, "unit": "rpm"}
